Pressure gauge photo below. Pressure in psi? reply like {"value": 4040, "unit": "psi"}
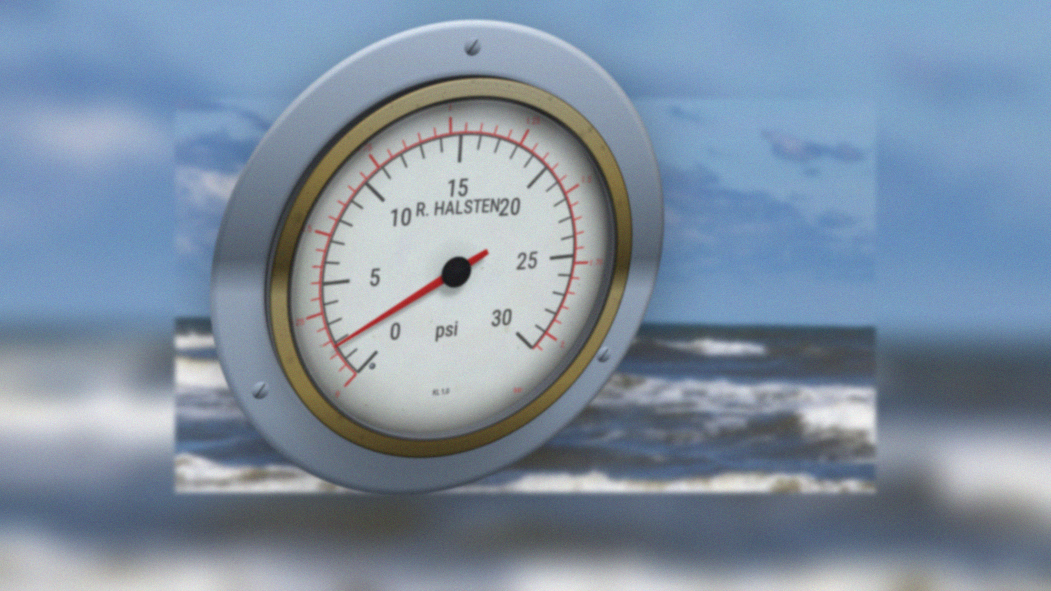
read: {"value": 2, "unit": "psi"}
